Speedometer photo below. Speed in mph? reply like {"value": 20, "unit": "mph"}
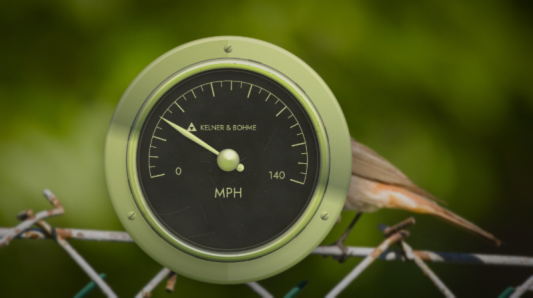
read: {"value": 30, "unit": "mph"}
